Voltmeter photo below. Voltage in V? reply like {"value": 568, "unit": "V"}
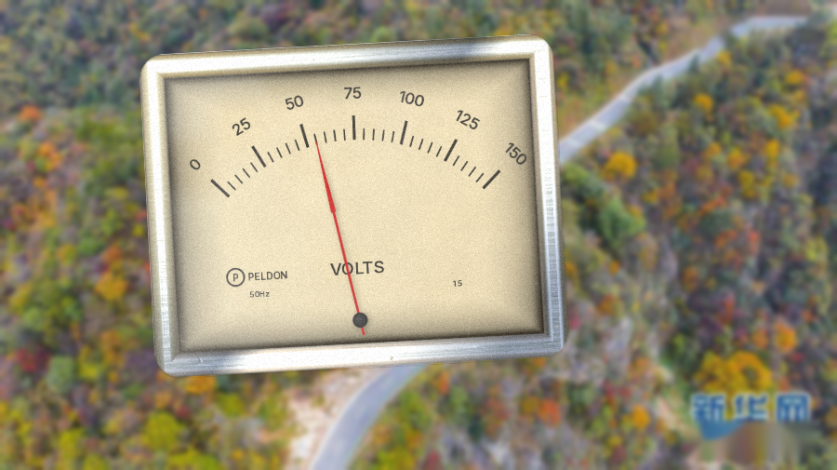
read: {"value": 55, "unit": "V"}
